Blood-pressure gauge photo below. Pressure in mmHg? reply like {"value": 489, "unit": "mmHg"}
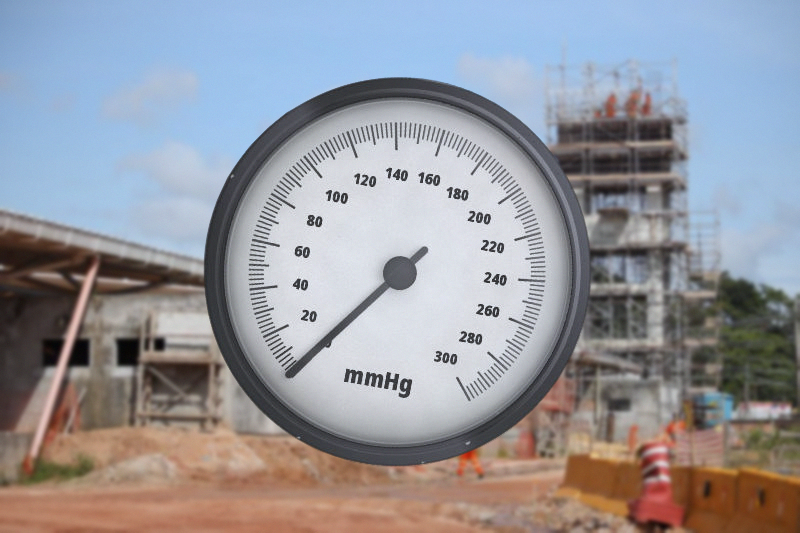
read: {"value": 2, "unit": "mmHg"}
